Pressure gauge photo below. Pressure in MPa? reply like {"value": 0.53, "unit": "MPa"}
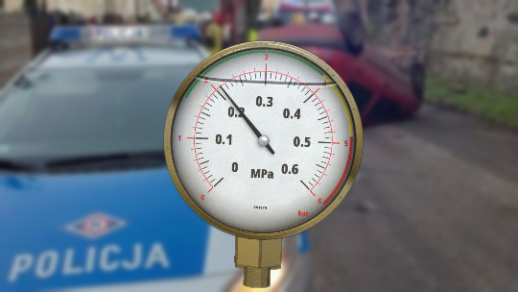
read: {"value": 0.21, "unit": "MPa"}
